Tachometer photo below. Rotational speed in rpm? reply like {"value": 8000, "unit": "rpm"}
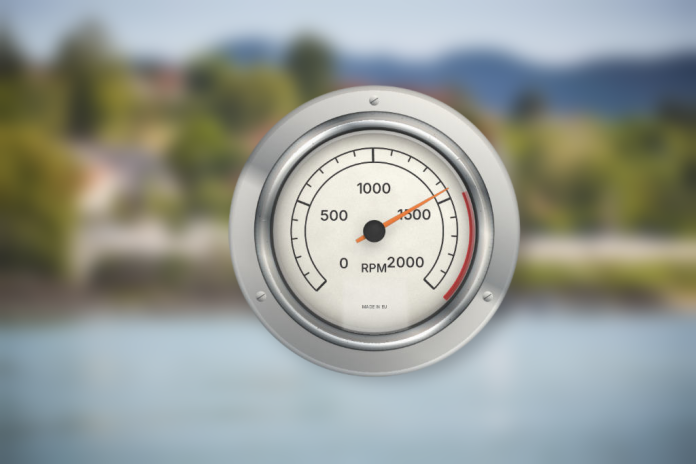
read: {"value": 1450, "unit": "rpm"}
